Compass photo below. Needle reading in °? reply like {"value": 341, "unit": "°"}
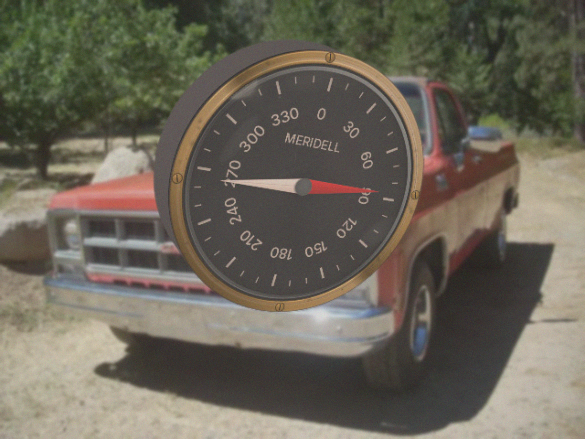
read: {"value": 85, "unit": "°"}
